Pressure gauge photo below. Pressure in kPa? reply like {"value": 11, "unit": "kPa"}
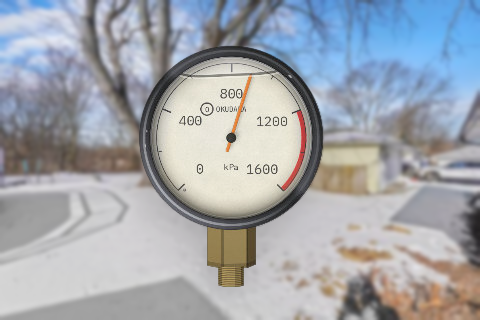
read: {"value": 900, "unit": "kPa"}
